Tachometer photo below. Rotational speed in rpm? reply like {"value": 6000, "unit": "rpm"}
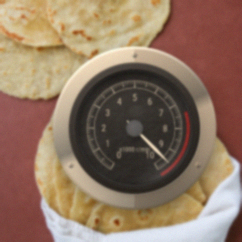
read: {"value": 9500, "unit": "rpm"}
